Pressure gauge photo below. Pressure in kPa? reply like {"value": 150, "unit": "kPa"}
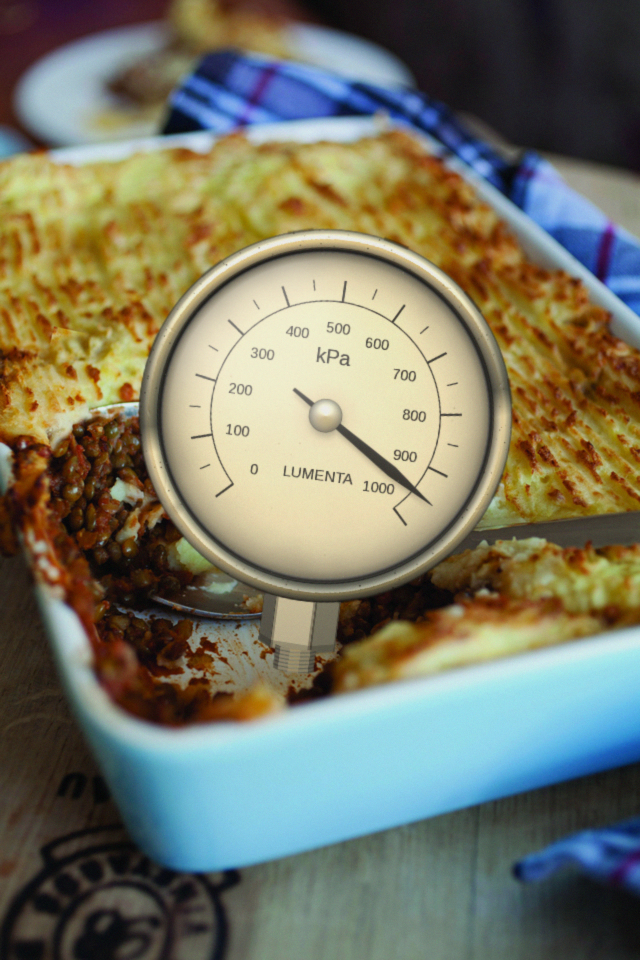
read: {"value": 950, "unit": "kPa"}
